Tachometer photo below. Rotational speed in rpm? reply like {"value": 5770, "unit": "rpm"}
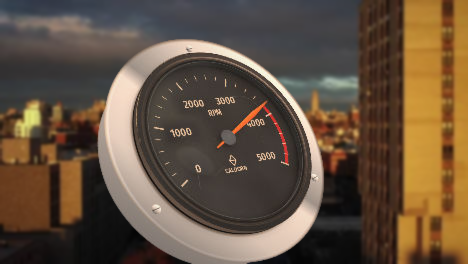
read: {"value": 3800, "unit": "rpm"}
